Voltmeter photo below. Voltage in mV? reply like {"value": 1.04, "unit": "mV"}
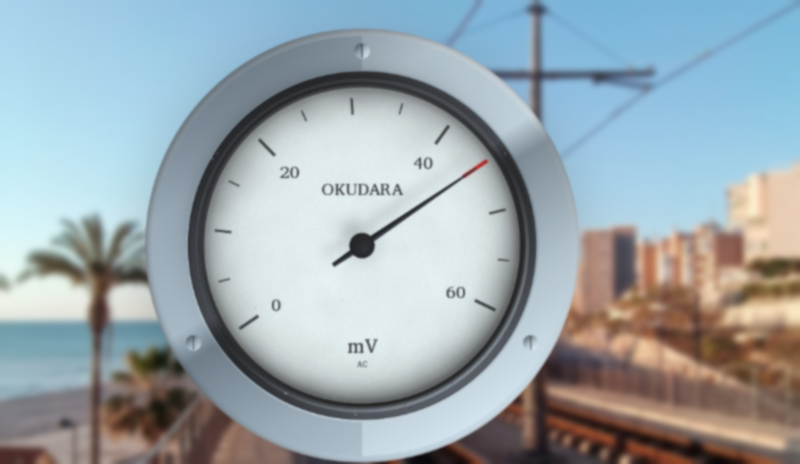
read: {"value": 45, "unit": "mV"}
